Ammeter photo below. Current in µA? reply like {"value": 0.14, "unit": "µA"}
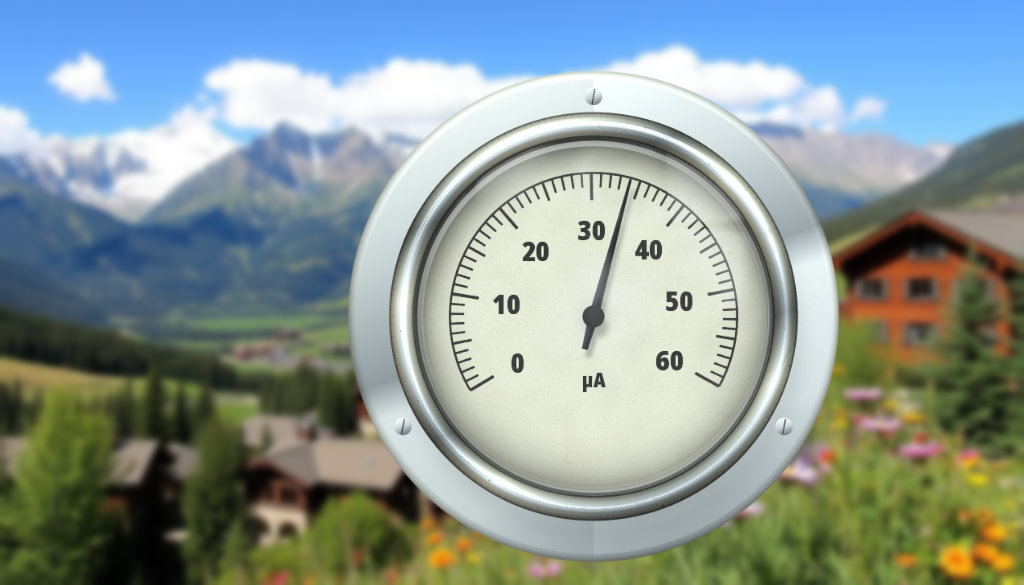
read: {"value": 34, "unit": "µA"}
